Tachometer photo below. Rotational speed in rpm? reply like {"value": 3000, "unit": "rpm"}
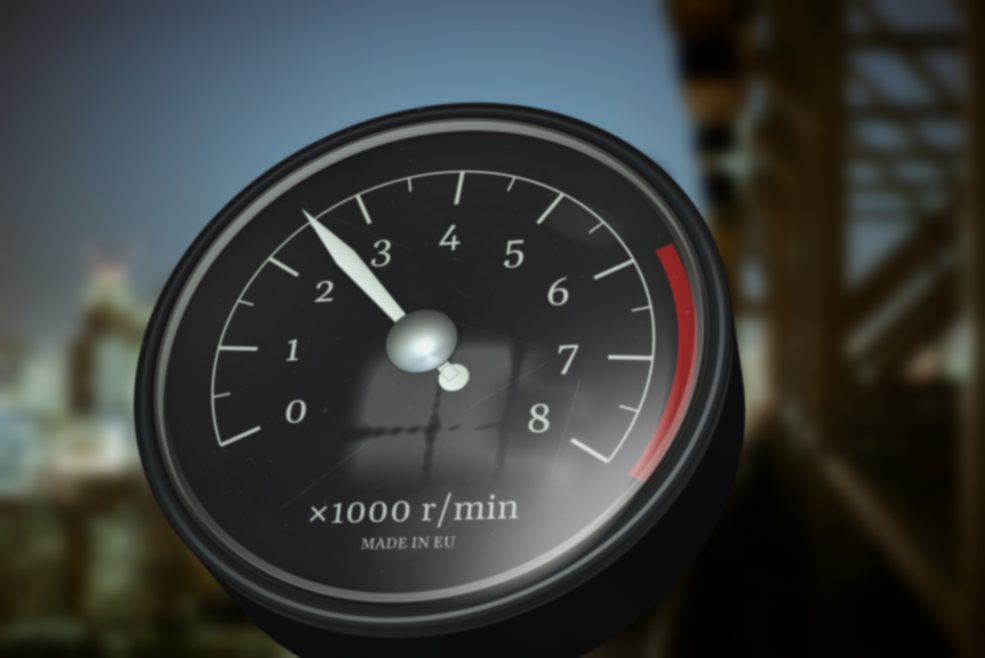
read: {"value": 2500, "unit": "rpm"}
